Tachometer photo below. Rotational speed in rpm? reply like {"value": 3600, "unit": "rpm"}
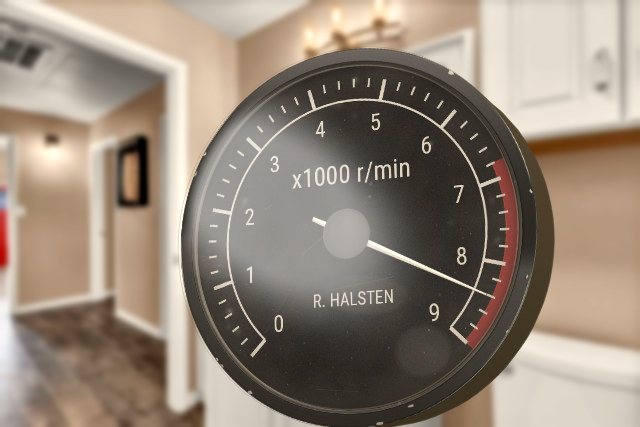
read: {"value": 8400, "unit": "rpm"}
